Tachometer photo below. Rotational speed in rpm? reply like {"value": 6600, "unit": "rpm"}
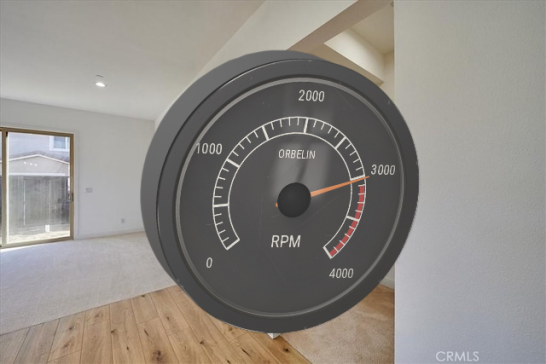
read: {"value": 3000, "unit": "rpm"}
